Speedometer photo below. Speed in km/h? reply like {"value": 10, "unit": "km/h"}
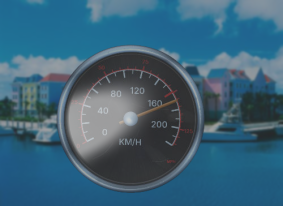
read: {"value": 170, "unit": "km/h"}
